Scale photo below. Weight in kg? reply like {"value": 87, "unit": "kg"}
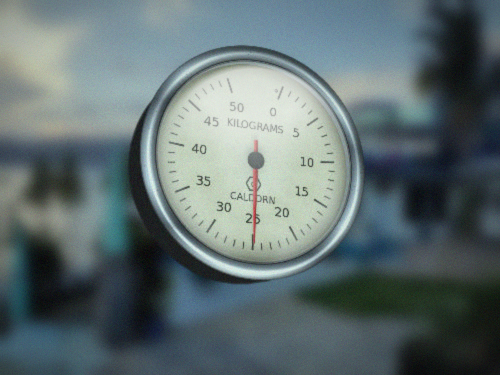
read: {"value": 25, "unit": "kg"}
